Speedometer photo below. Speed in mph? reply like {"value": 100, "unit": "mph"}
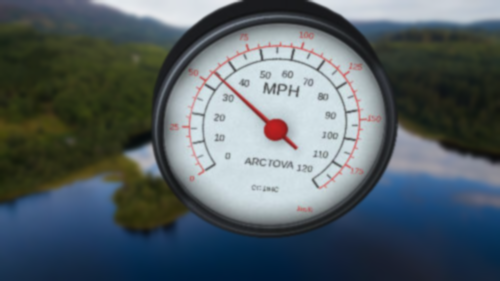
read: {"value": 35, "unit": "mph"}
